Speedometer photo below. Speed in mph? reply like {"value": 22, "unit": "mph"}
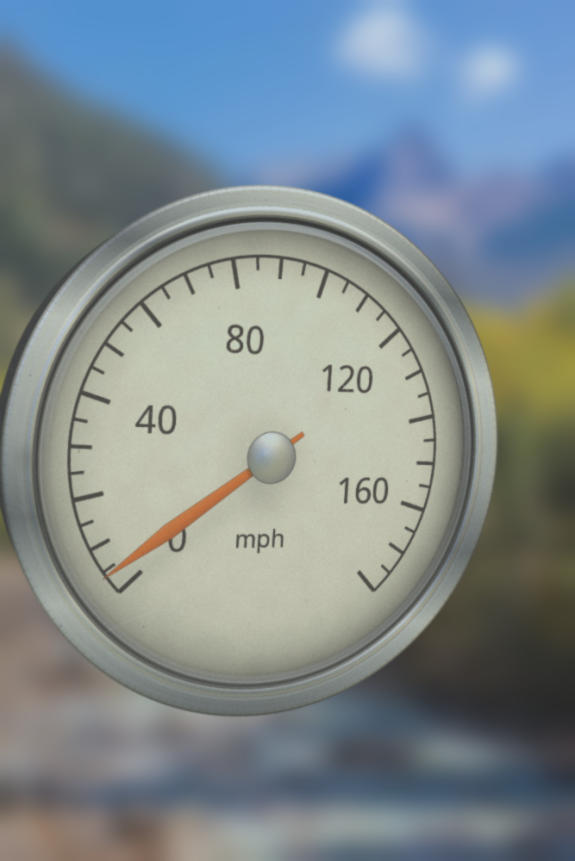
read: {"value": 5, "unit": "mph"}
